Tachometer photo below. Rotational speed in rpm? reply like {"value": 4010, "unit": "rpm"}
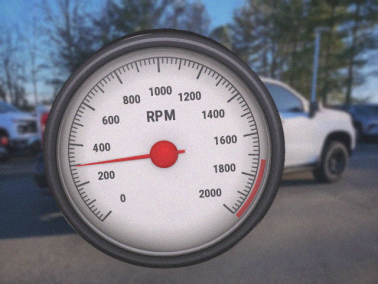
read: {"value": 300, "unit": "rpm"}
